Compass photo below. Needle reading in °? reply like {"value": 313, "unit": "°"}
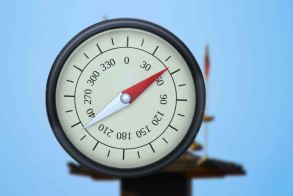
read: {"value": 52.5, "unit": "°"}
